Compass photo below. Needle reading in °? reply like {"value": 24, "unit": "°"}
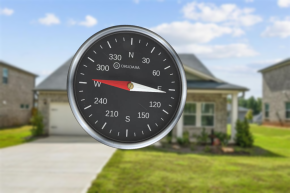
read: {"value": 275, "unit": "°"}
